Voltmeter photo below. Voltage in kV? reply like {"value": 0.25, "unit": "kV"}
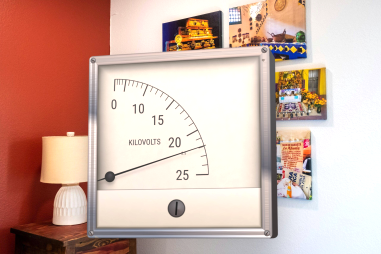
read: {"value": 22, "unit": "kV"}
